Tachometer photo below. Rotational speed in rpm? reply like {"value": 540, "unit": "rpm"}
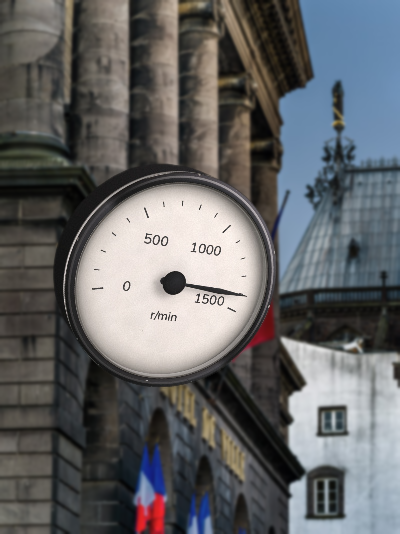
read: {"value": 1400, "unit": "rpm"}
